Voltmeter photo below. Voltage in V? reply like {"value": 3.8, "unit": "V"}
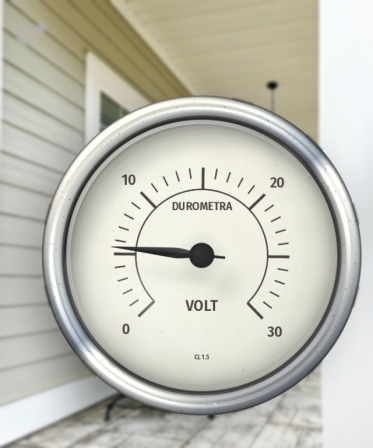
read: {"value": 5.5, "unit": "V"}
